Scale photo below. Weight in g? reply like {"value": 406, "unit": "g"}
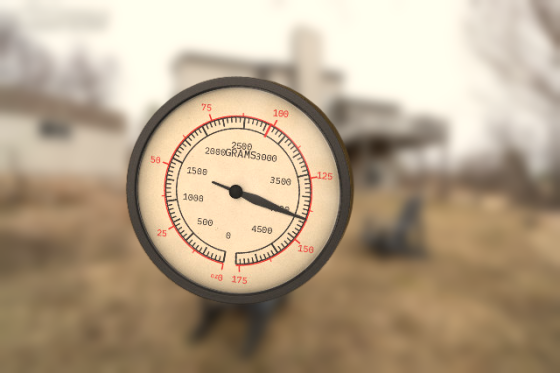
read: {"value": 4000, "unit": "g"}
